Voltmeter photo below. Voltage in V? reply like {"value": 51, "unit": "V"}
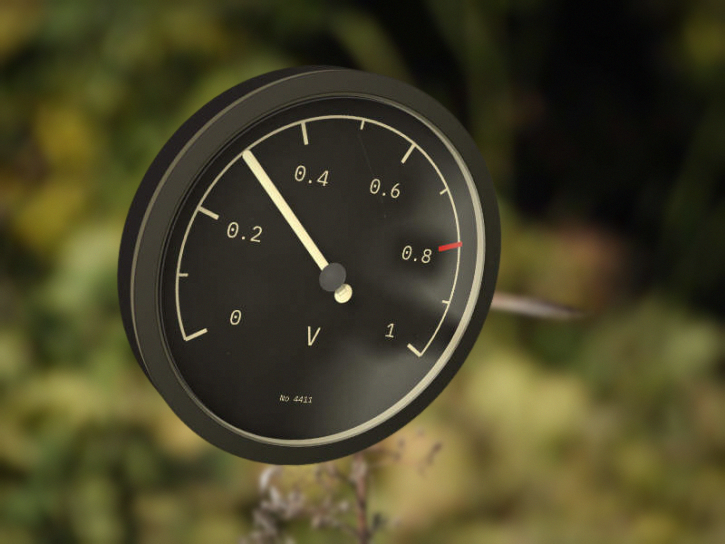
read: {"value": 0.3, "unit": "V"}
